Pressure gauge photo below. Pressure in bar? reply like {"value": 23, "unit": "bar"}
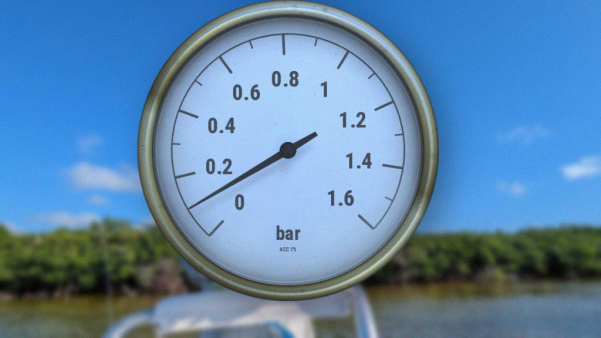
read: {"value": 0.1, "unit": "bar"}
